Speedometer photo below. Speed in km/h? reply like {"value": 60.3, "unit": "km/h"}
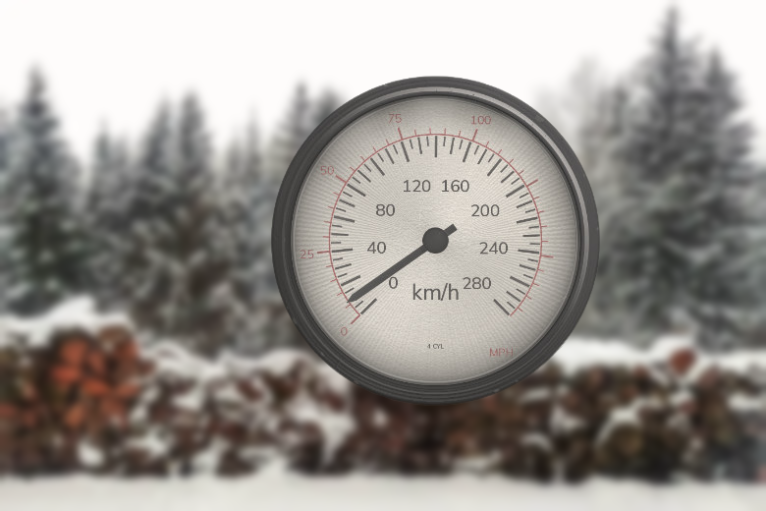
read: {"value": 10, "unit": "km/h"}
